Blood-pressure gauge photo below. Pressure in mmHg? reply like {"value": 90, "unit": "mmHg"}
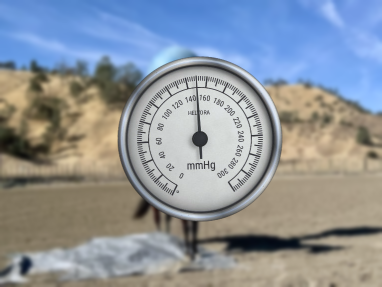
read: {"value": 150, "unit": "mmHg"}
